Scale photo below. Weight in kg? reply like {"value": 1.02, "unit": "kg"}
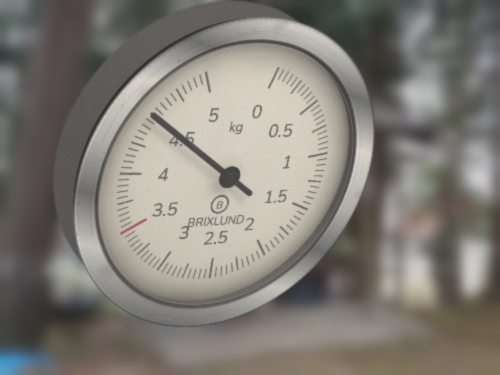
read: {"value": 4.5, "unit": "kg"}
